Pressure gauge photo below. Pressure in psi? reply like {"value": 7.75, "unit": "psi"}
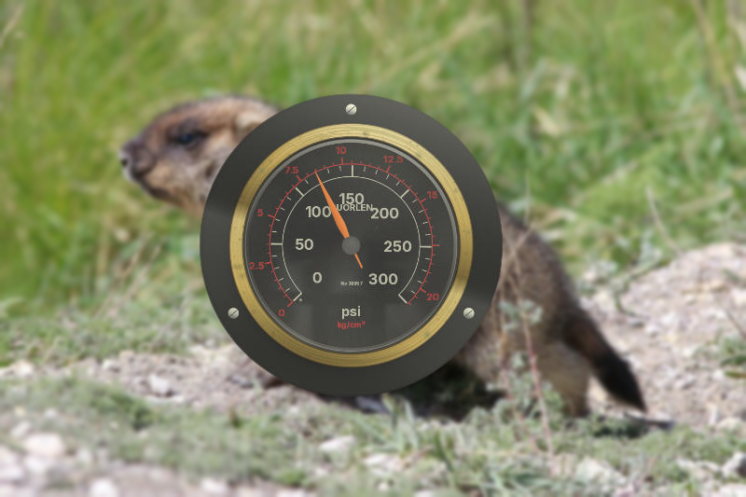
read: {"value": 120, "unit": "psi"}
